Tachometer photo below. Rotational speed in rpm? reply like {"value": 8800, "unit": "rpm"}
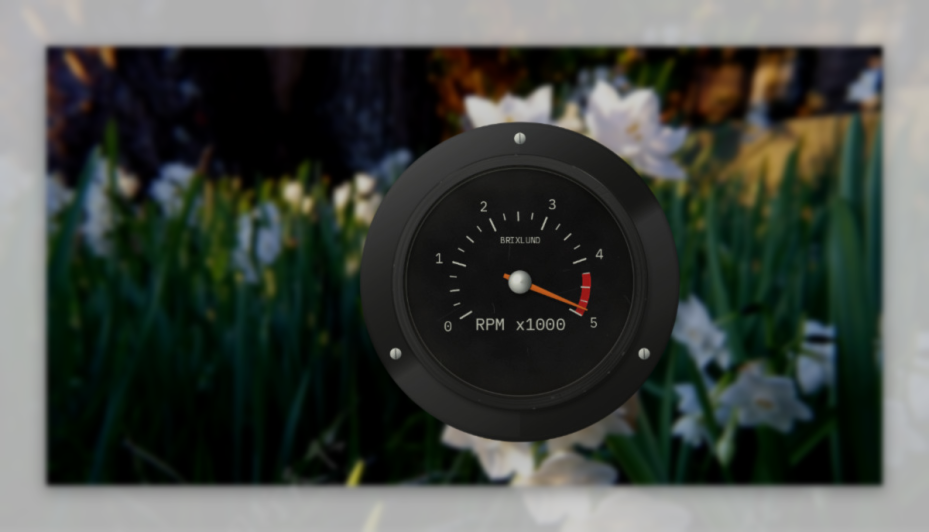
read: {"value": 4875, "unit": "rpm"}
